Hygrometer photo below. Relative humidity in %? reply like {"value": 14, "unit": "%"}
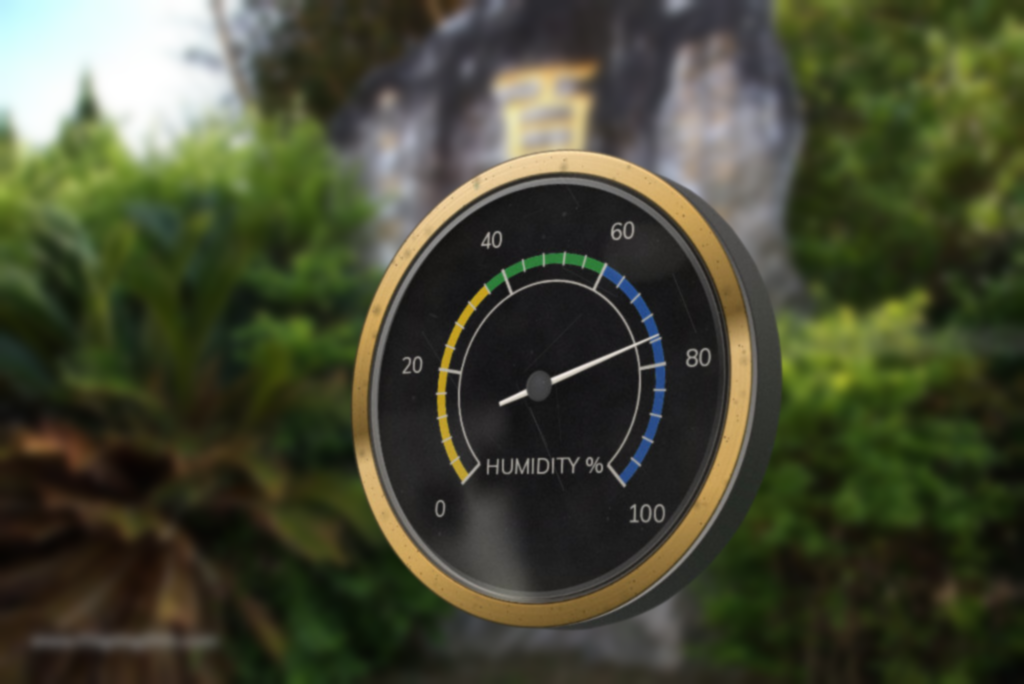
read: {"value": 76, "unit": "%"}
